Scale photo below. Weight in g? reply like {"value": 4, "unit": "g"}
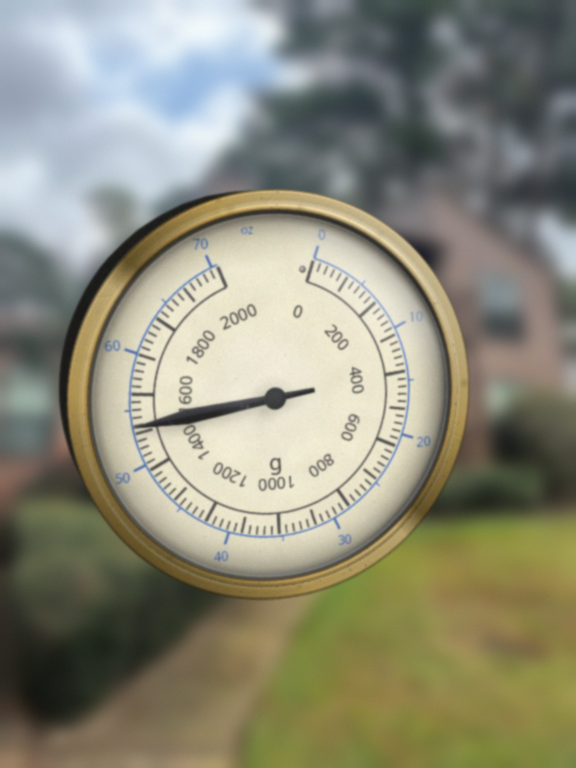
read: {"value": 1520, "unit": "g"}
